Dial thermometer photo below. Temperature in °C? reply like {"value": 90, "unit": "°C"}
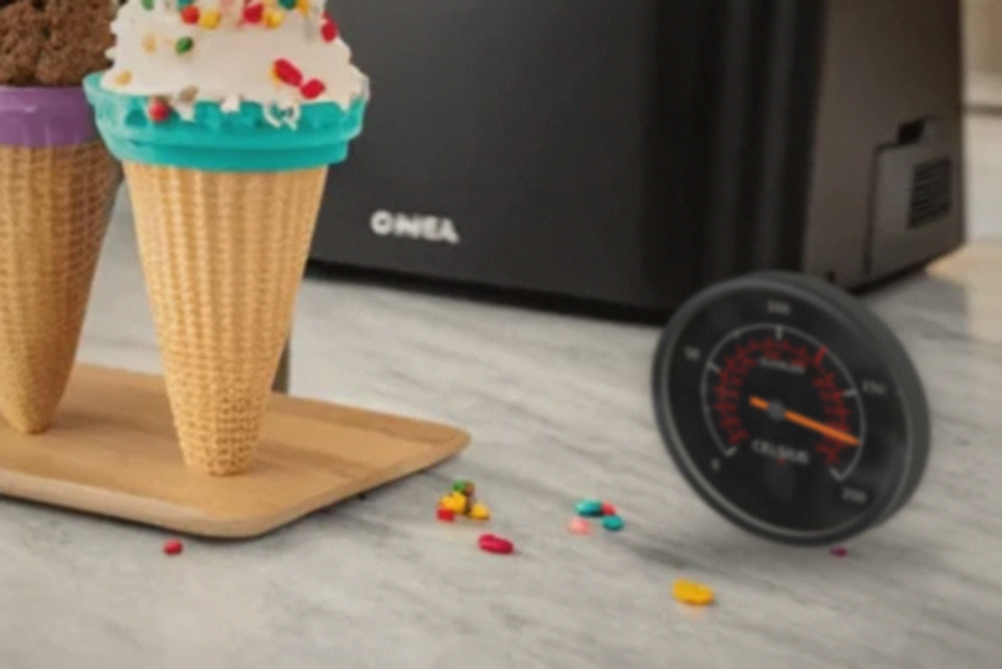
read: {"value": 175, "unit": "°C"}
